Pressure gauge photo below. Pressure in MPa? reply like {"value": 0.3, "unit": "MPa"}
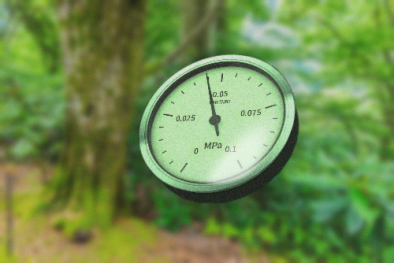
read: {"value": 0.045, "unit": "MPa"}
